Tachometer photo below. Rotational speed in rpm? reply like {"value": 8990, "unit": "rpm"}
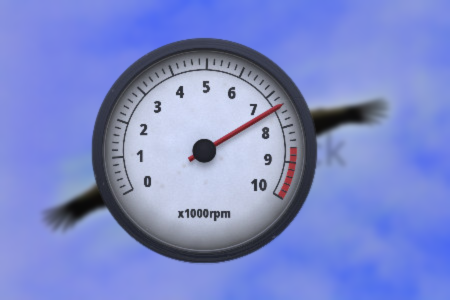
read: {"value": 7400, "unit": "rpm"}
